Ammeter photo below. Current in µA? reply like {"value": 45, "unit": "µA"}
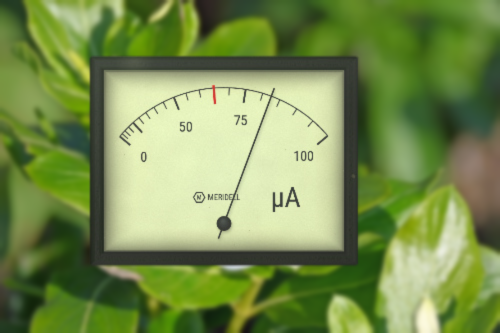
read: {"value": 82.5, "unit": "µA"}
